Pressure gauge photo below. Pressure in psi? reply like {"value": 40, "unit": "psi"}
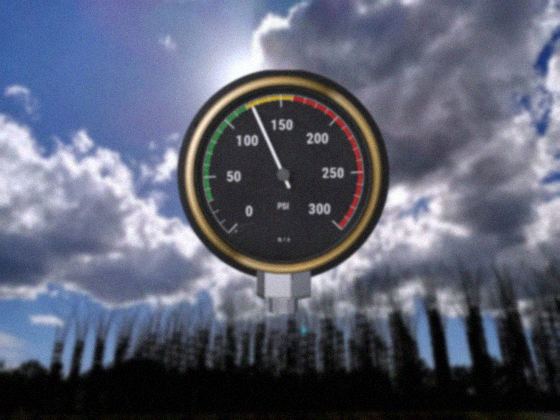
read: {"value": 125, "unit": "psi"}
